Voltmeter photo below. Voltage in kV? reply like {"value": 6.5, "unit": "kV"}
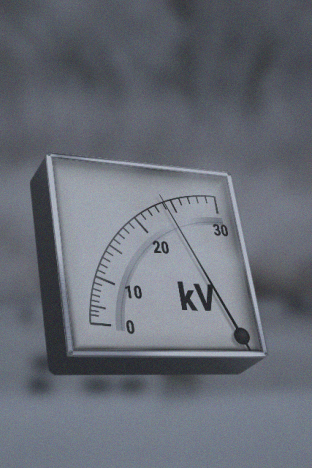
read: {"value": 24, "unit": "kV"}
